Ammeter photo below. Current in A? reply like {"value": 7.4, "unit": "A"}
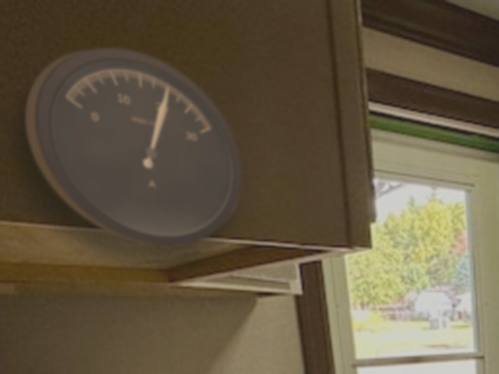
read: {"value": 20, "unit": "A"}
